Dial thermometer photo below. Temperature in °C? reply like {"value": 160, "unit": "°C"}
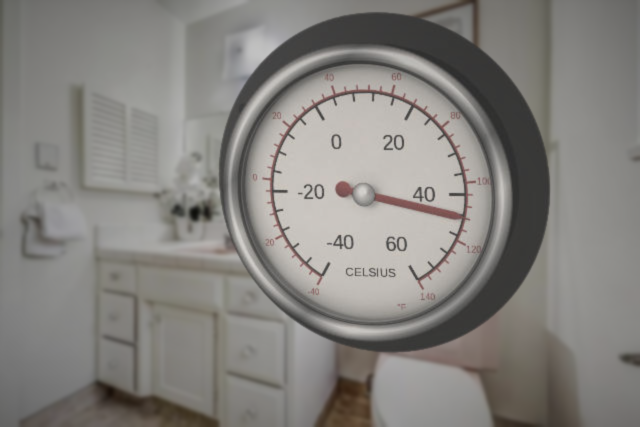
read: {"value": 44, "unit": "°C"}
